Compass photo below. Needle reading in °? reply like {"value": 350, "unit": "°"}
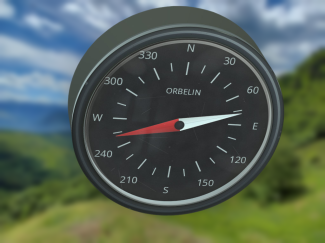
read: {"value": 255, "unit": "°"}
